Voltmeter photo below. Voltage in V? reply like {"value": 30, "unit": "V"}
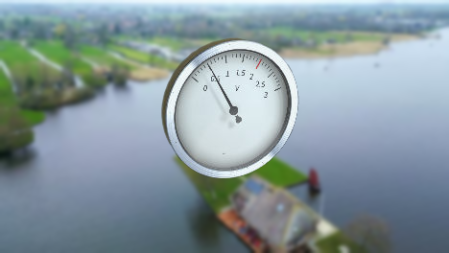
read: {"value": 0.5, "unit": "V"}
